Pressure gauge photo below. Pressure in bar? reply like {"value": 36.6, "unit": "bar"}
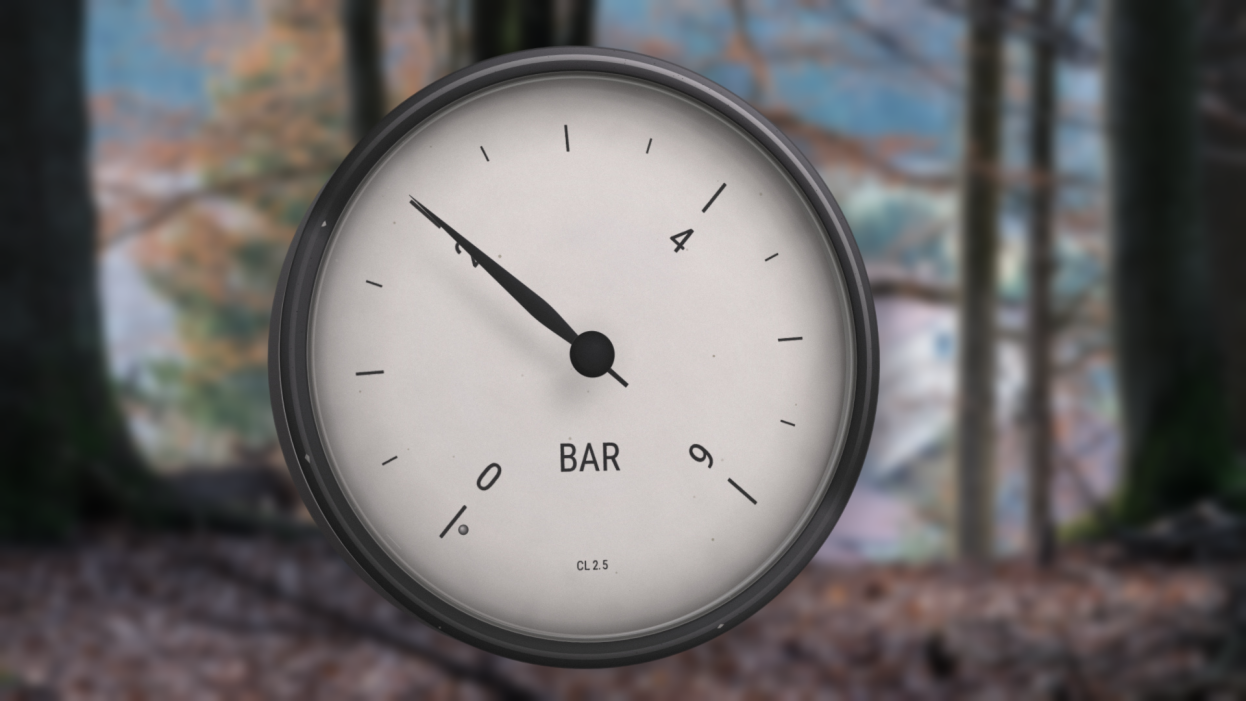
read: {"value": 2, "unit": "bar"}
